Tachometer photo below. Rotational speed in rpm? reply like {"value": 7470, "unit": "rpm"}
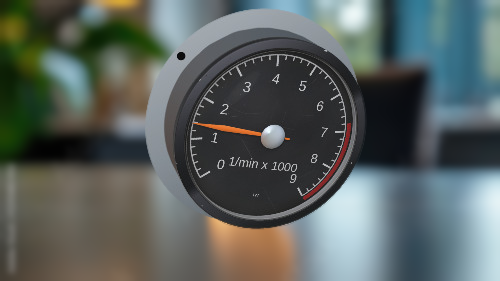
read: {"value": 1400, "unit": "rpm"}
